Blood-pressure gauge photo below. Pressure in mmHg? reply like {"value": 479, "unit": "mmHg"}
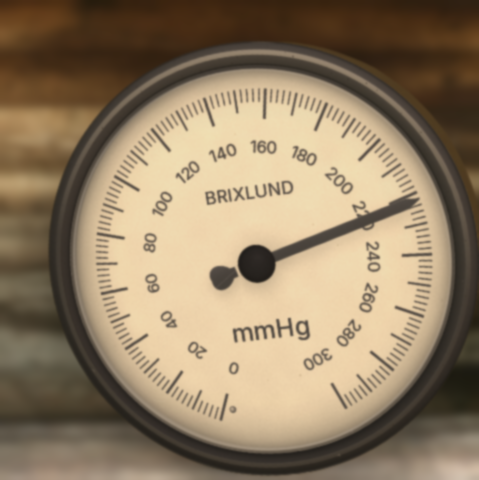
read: {"value": 222, "unit": "mmHg"}
